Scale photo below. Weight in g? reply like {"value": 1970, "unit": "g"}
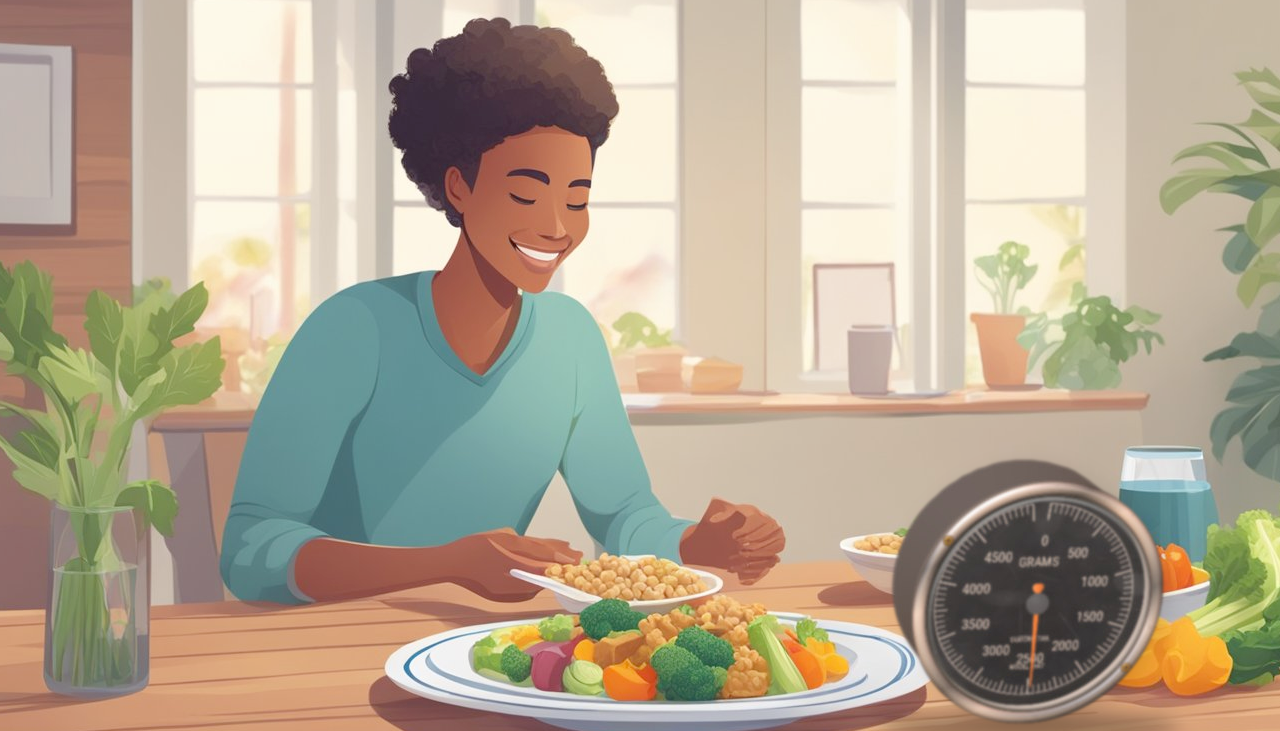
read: {"value": 2500, "unit": "g"}
